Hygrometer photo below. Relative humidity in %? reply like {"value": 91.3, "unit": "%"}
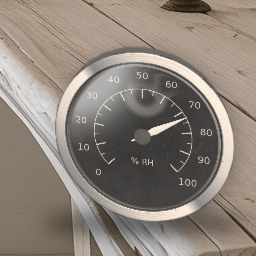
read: {"value": 72.5, "unit": "%"}
